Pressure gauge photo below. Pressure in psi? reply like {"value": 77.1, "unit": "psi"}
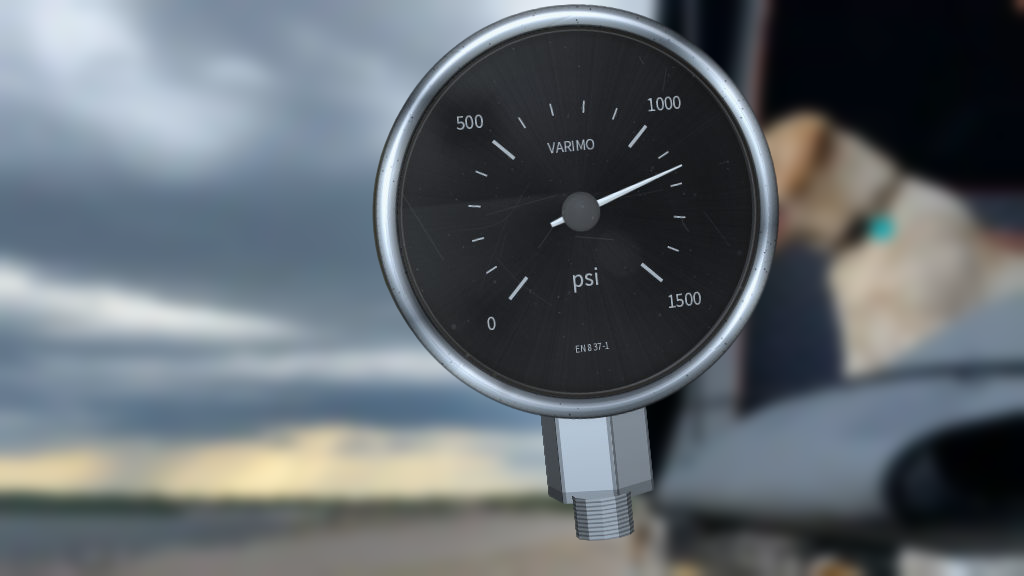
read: {"value": 1150, "unit": "psi"}
